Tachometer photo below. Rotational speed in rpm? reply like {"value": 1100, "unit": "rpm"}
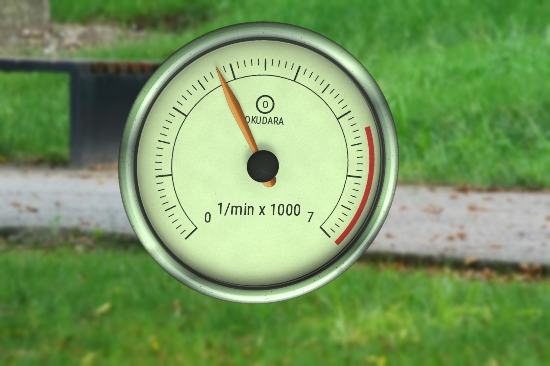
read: {"value": 2800, "unit": "rpm"}
